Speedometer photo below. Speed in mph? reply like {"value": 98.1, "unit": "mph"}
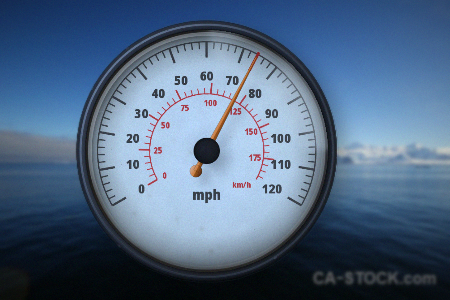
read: {"value": 74, "unit": "mph"}
